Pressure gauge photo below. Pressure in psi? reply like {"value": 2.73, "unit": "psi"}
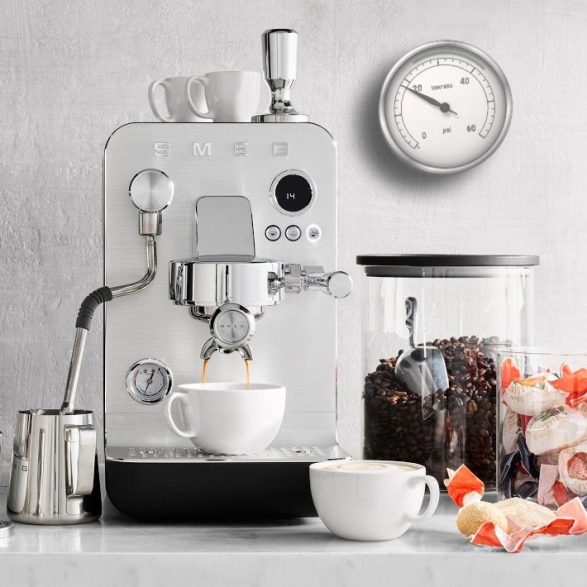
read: {"value": 18, "unit": "psi"}
